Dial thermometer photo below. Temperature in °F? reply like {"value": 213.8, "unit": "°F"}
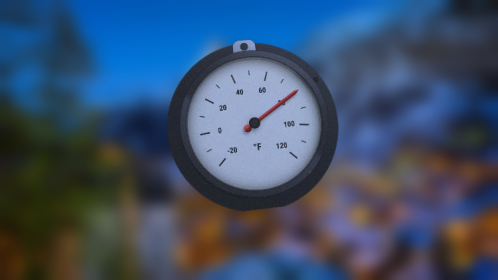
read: {"value": 80, "unit": "°F"}
